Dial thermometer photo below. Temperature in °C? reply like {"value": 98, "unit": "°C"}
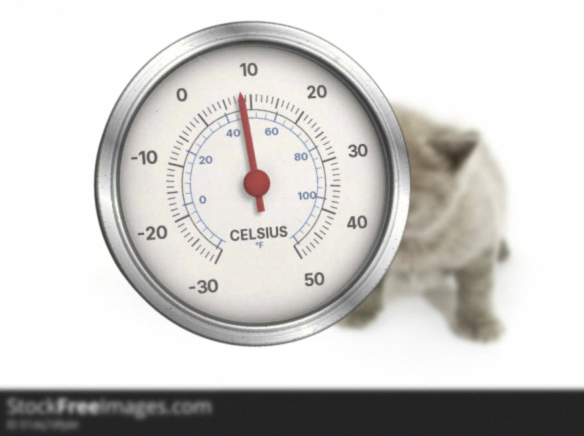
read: {"value": 8, "unit": "°C"}
